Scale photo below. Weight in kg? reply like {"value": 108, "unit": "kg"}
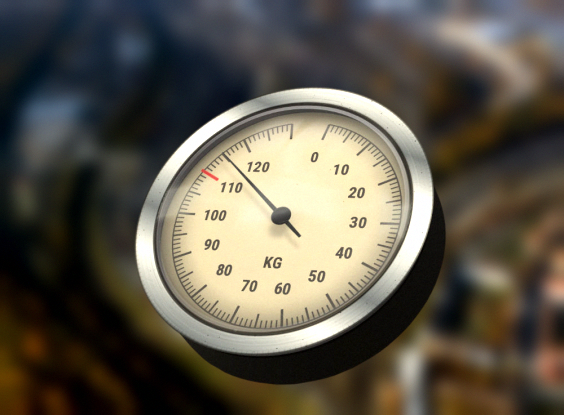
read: {"value": 115, "unit": "kg"}
